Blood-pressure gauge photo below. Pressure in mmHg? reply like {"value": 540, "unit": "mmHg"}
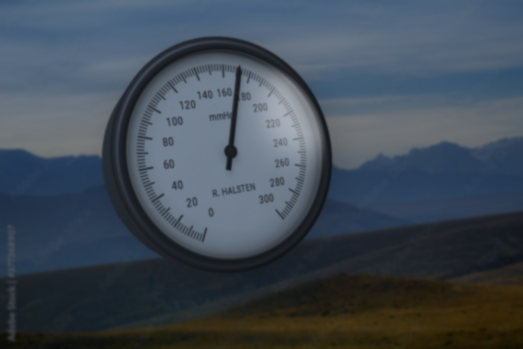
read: {"value": 170, "unit": "mmHg"}
